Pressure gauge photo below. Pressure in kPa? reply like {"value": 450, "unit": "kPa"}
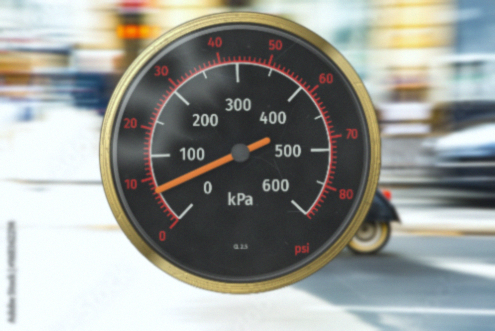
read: {"value": 50, "unit": "kPa"}
